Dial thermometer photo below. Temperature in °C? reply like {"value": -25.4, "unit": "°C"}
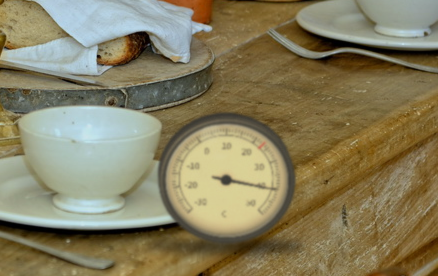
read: {"value": 40, "unit": "°C"}
